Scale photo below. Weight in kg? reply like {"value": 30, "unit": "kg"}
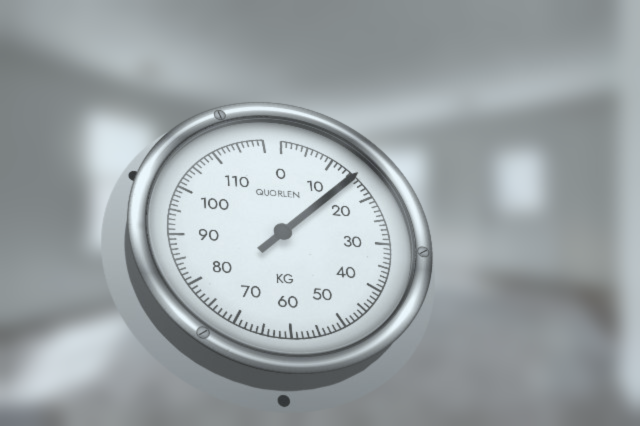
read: {"value": 15, "unit": "kg"}
